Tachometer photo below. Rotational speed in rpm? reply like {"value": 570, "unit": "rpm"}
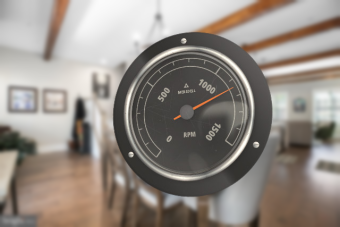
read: {"value": 1150, "unit": "rpm"}
